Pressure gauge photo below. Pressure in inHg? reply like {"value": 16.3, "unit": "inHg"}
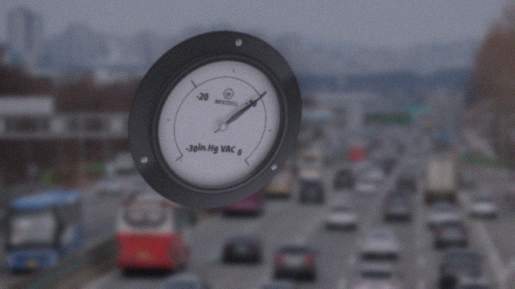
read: {"value": -10, "unit": "inHg"}
